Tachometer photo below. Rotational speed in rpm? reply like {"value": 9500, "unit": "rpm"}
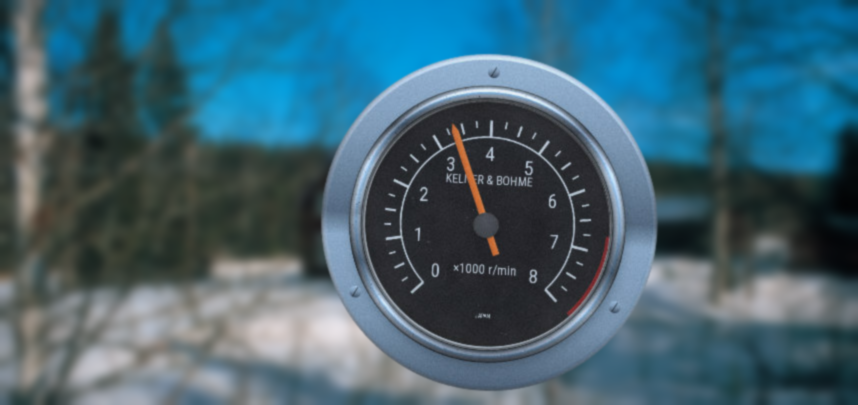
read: {"value": 3375, "unit": "rpm"}
